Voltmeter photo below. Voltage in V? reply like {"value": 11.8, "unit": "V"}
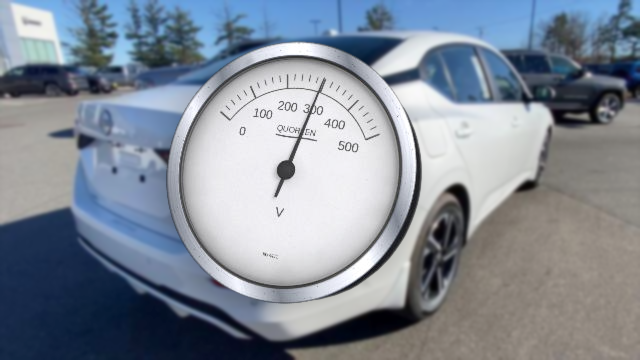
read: {"value": 300, "unit": "V"}
